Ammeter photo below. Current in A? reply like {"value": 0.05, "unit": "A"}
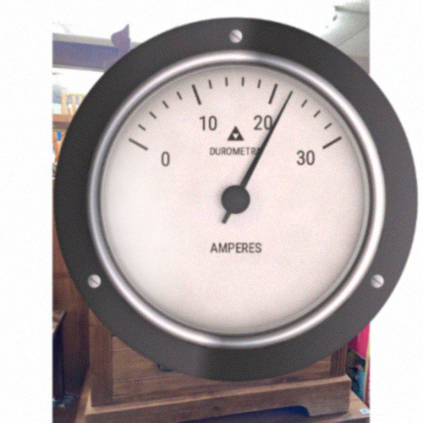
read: {"value": 22, "unit": "A"}
